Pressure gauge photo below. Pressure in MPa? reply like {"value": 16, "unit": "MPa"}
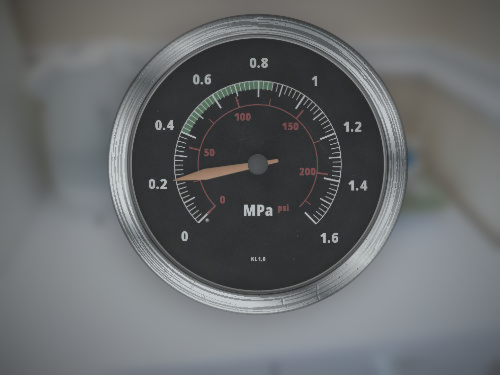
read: {"value": 0.2, "unit": "MPa"}
